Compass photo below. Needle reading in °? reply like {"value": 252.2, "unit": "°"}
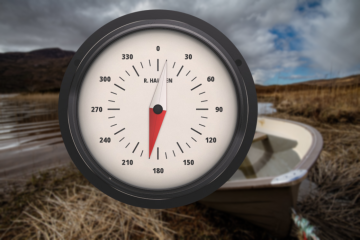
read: {"value": 190, "unit": "°"}
